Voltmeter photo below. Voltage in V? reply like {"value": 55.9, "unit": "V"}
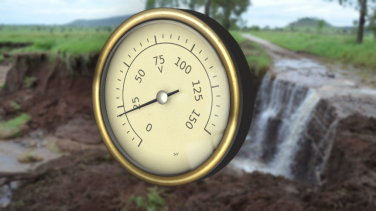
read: {"value": 20, "unit": "V"}
